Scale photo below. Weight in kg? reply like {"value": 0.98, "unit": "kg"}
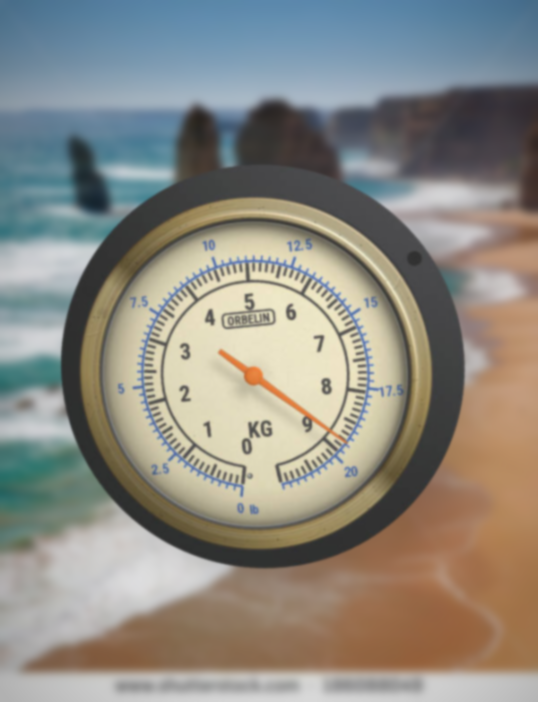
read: {"value": 8.8, "unit": "kg"}
